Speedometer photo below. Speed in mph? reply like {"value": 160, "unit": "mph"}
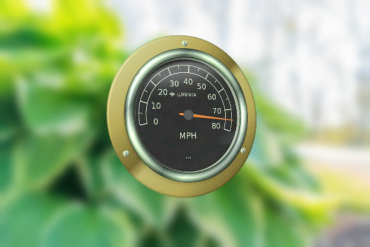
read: {"value": 75, "unit": "mph"}
